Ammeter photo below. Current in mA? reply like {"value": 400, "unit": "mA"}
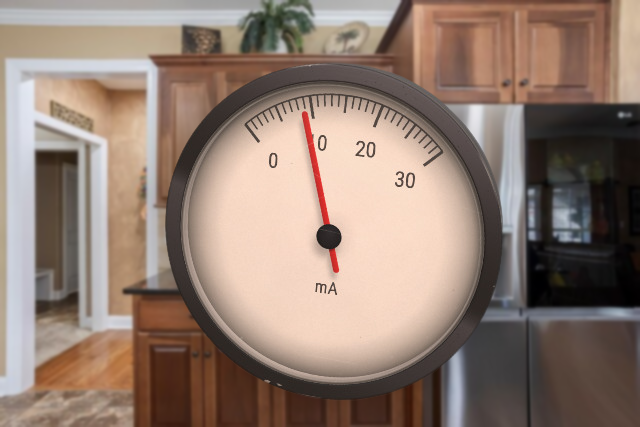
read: {"value": 9, "unit": "mA"}
